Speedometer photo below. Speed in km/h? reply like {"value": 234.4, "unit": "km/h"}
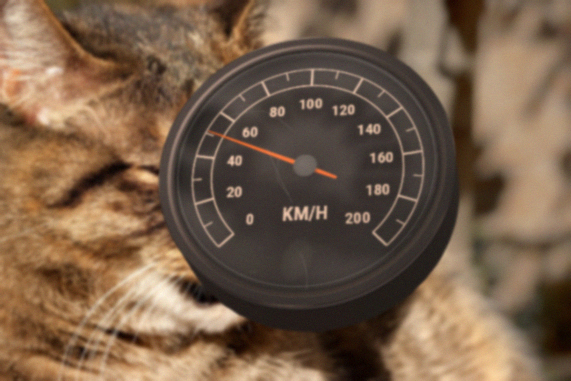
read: {"value": 50, "unit": "km/h"}
